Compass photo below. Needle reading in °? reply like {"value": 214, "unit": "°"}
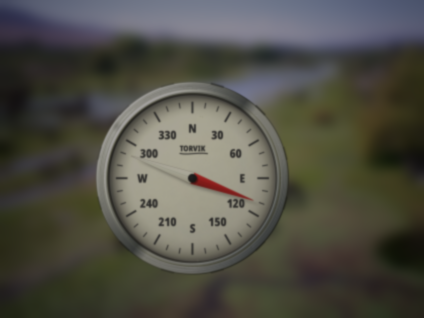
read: {"value": 110, "unit": "°"}
